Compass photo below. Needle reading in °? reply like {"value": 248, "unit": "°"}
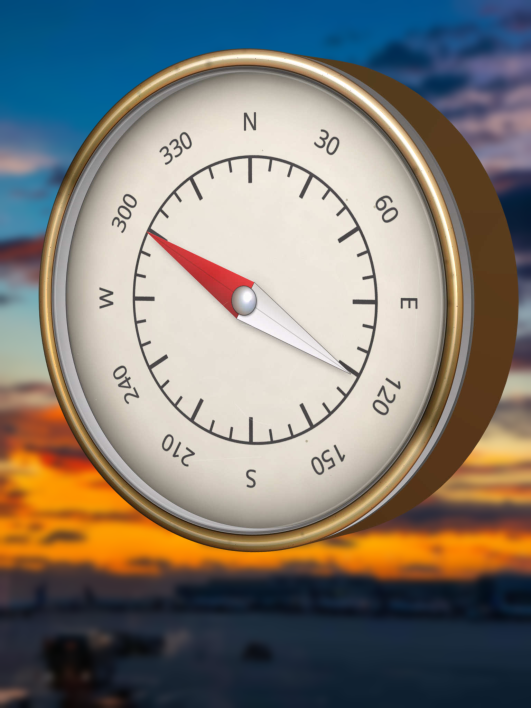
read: {"value": 300, "unit": "°"}
